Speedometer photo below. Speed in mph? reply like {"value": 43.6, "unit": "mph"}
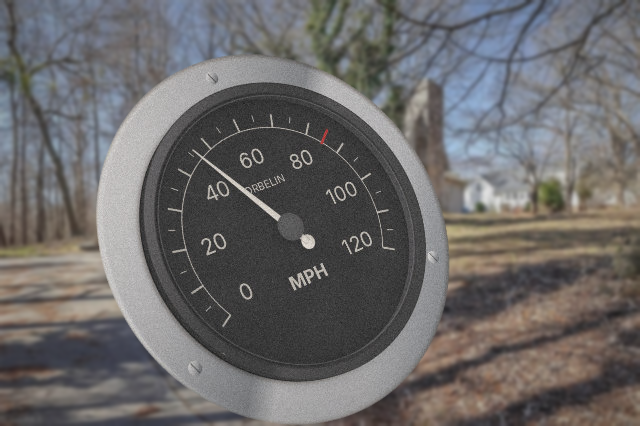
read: {"value": 45, "unit": "mph"}
